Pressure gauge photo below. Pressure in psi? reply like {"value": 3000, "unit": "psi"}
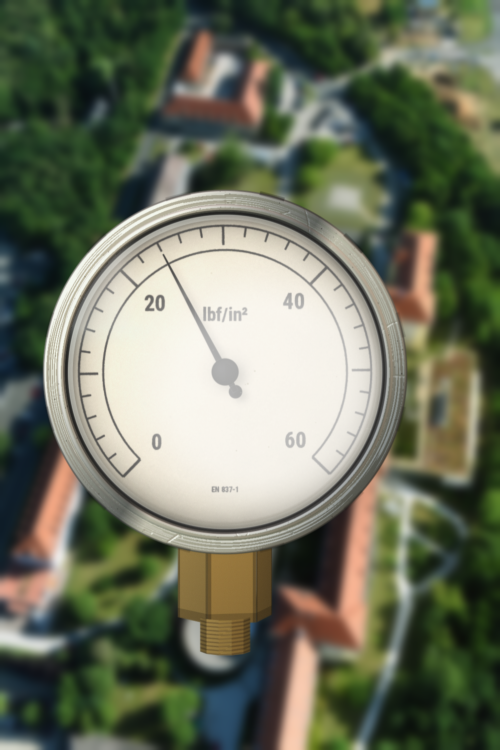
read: {"value": 24, "unit": "psi"}
